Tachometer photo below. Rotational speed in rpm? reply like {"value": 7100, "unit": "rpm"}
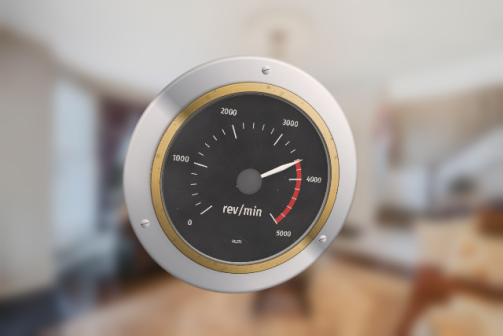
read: {"value": 3600, "unit": "rpm"}
